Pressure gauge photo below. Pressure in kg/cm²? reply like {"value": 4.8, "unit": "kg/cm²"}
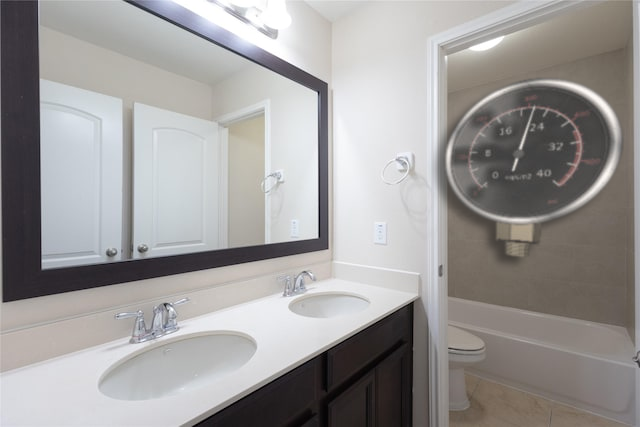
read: {"value": 22, "unit": "kg/cm²"}
